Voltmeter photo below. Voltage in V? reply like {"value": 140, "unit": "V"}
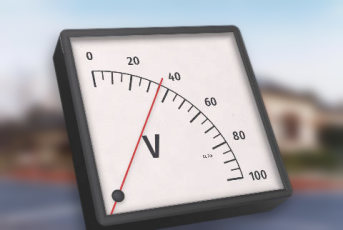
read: {"value": 35, "unit": "V"}
